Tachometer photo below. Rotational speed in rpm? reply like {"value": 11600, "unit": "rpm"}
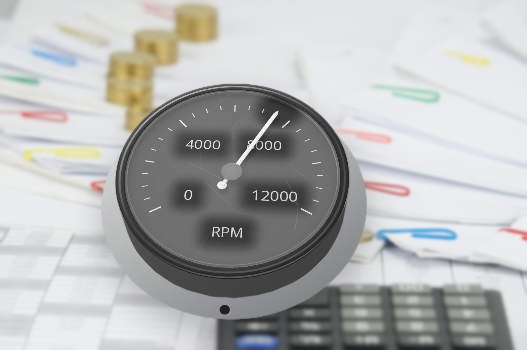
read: {"value": 7500, "unit": "rpm"}
